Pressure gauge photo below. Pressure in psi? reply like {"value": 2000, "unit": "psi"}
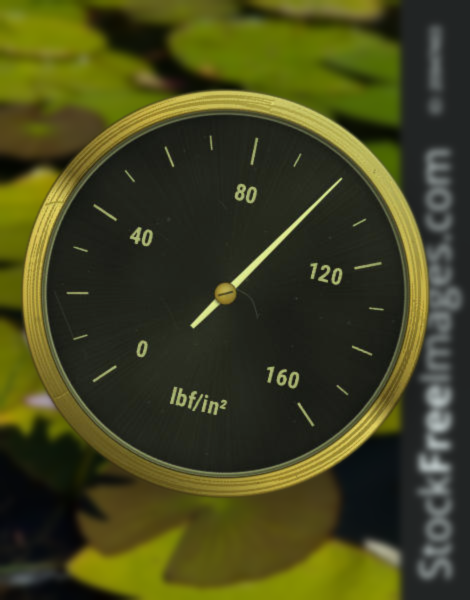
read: {"value": 100, "unit": "psi"}
